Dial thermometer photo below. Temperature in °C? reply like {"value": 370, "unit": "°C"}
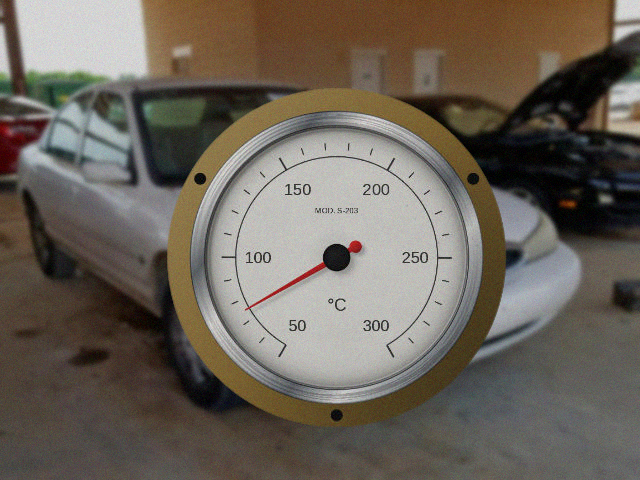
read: {"value": 75, "unit": "°C"}
